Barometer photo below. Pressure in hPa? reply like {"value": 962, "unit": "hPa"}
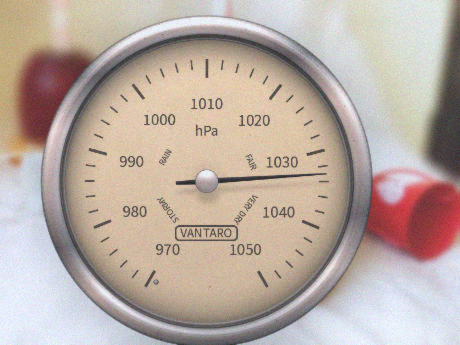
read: {"value": 1033, "unit": "hPa"}
